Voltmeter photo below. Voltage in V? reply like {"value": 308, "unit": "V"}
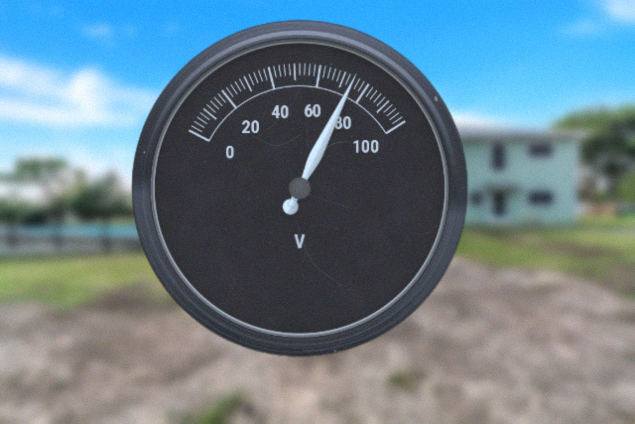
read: {"value": 74, "unit": "V"}
